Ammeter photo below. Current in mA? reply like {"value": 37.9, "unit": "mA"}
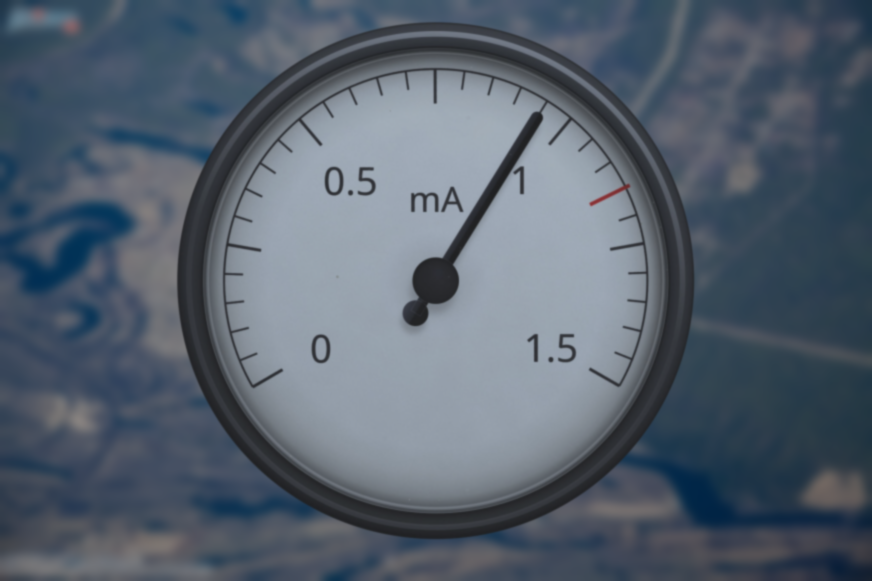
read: {"value": 0.95, "unit": "mA"}
